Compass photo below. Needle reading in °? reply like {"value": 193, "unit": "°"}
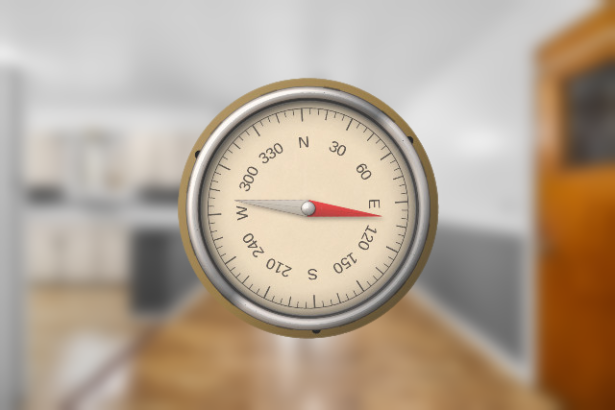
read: {"value": 100, "unit": "°"}
